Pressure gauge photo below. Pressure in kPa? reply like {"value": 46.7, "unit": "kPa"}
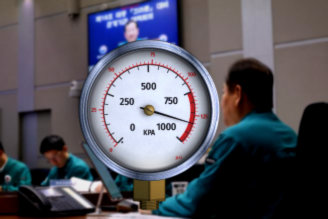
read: {"value": 900, "unit": "kPa"}
